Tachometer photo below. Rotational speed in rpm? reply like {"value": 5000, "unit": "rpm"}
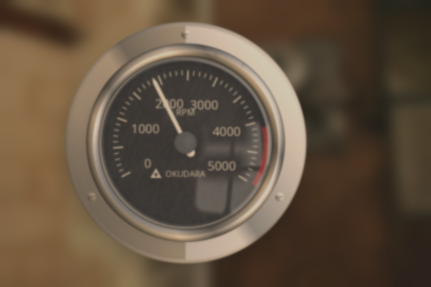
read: {"value": 1900, "unit": "rpm"}
